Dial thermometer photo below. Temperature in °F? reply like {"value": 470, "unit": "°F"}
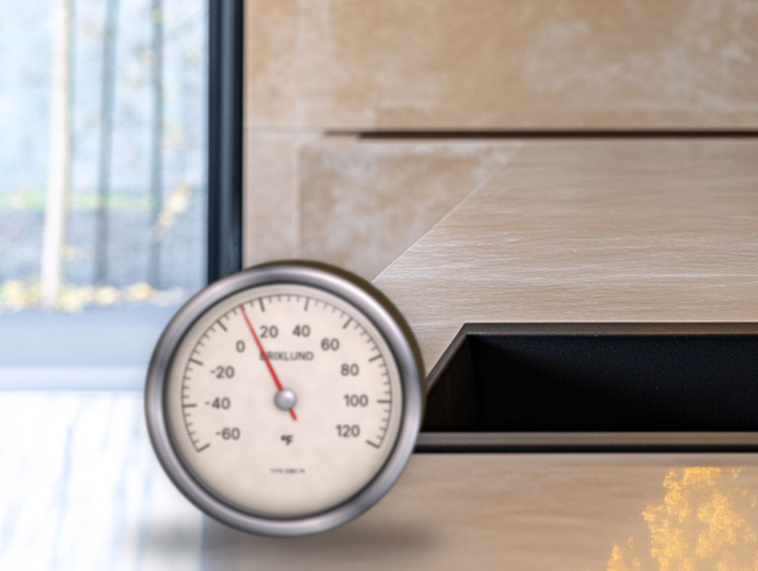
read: {"value": 12, "unit": "°F"}
